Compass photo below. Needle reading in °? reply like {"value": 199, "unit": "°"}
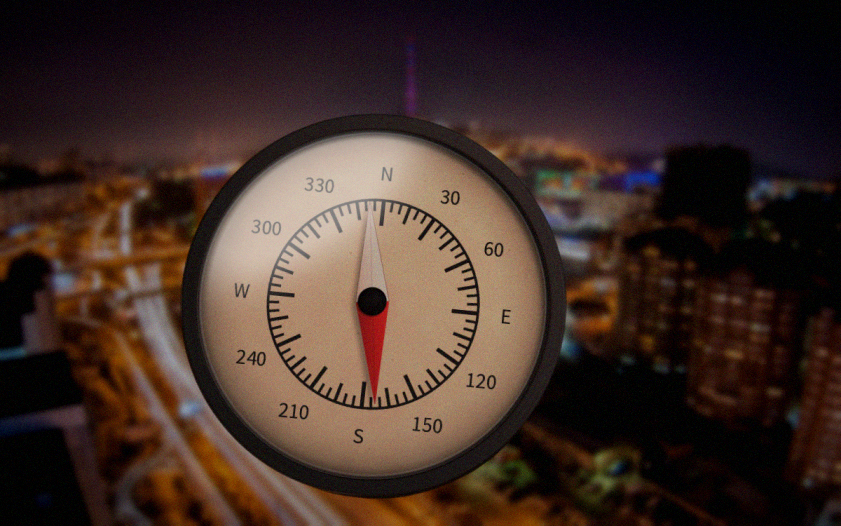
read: {"value": 172.5, "unit": "°"}
